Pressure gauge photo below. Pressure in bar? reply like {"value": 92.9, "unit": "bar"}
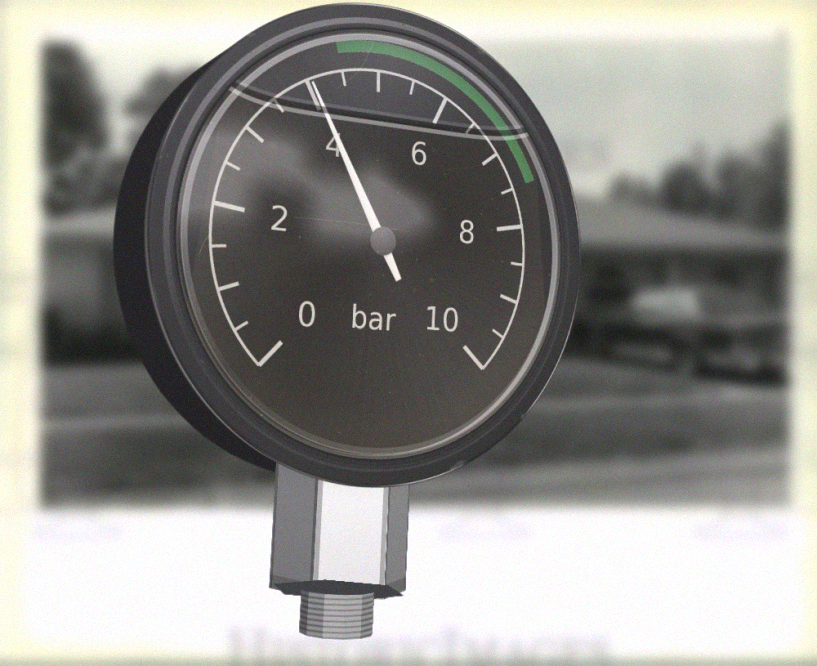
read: {"value": 4, "unit": "bar"}
